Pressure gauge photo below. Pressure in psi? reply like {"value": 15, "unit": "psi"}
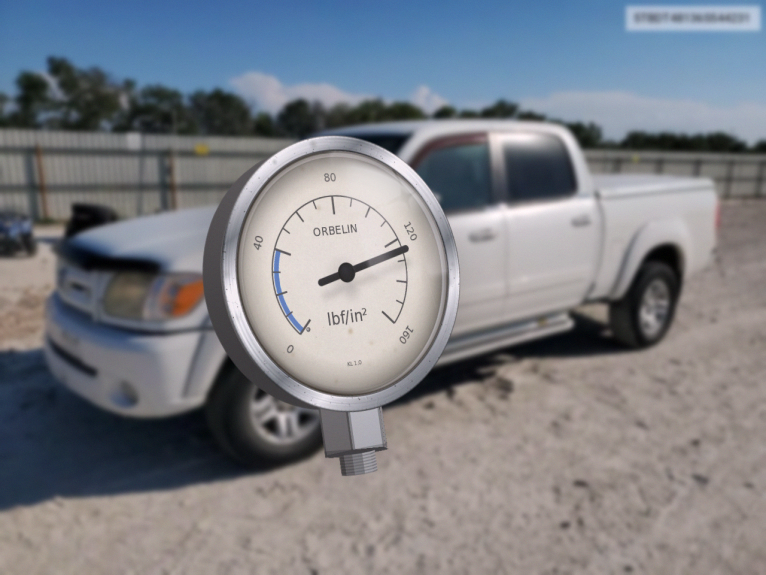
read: {"value": 125, "unit": "psi"}
